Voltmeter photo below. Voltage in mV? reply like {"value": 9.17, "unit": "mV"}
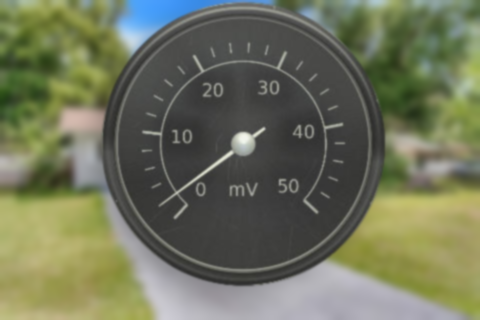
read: {"value": 2, "unit": "mV"}
